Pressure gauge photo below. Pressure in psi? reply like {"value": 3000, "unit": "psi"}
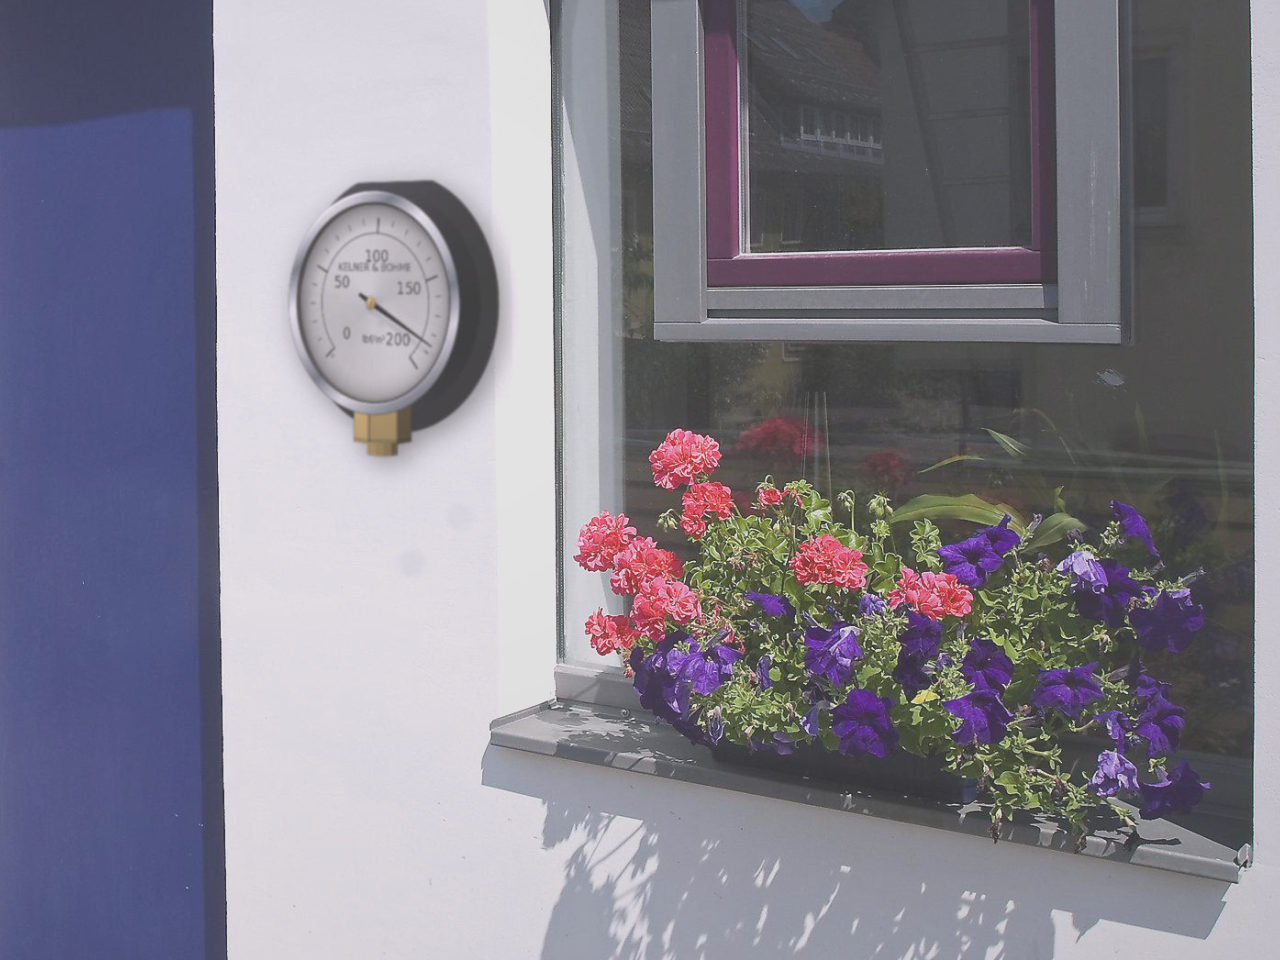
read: {"value": 185, "unit": "psi"}
